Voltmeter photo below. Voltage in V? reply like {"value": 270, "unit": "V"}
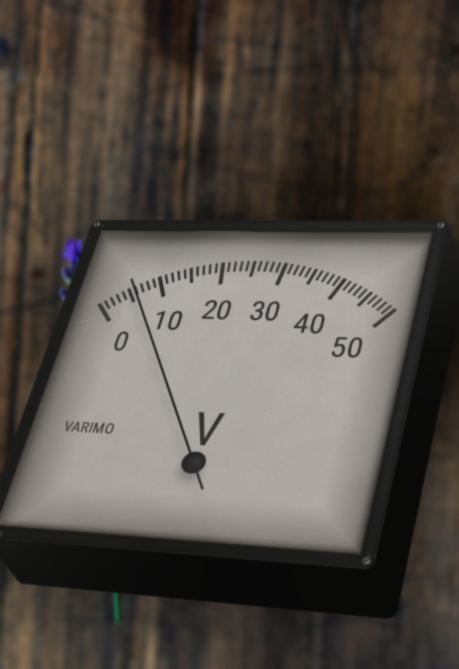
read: {"value": 6, "unit": "V"}
